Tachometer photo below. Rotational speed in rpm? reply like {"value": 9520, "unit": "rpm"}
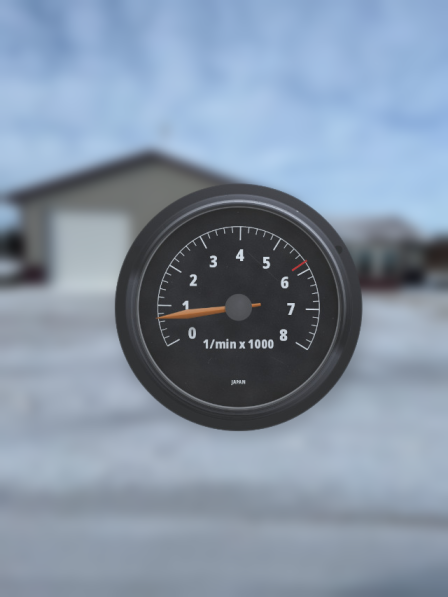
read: {"value": 700, "unit": "rpm"}
